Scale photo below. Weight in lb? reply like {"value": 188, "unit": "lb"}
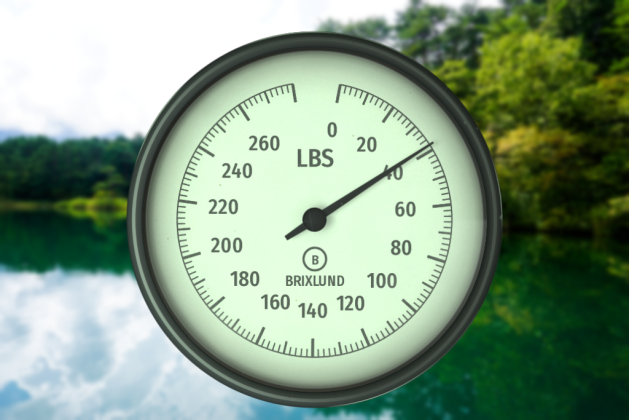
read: {"value": 38, "unit": "lb"}
